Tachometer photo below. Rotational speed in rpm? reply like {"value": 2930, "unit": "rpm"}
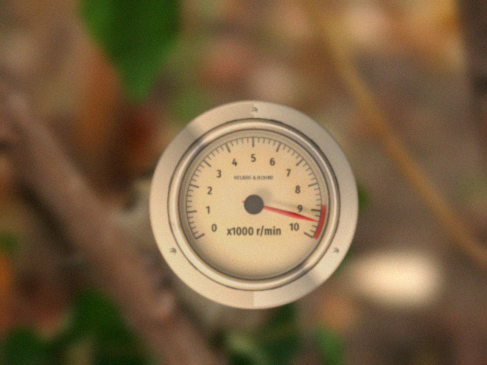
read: {"value": 9400, "unit": "rpm"}
